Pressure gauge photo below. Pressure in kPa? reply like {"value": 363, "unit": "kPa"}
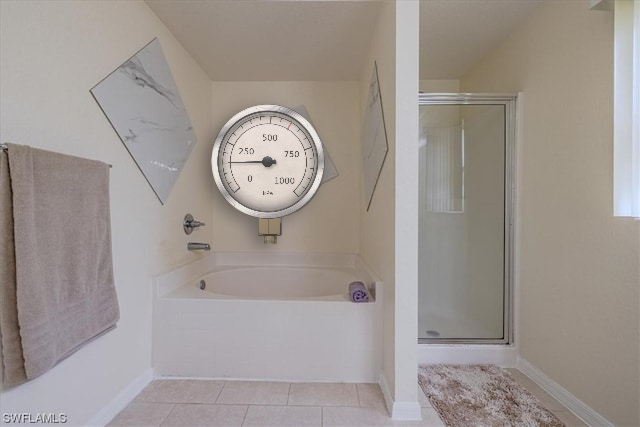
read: {"value": 150, "unit": "kPa"}
